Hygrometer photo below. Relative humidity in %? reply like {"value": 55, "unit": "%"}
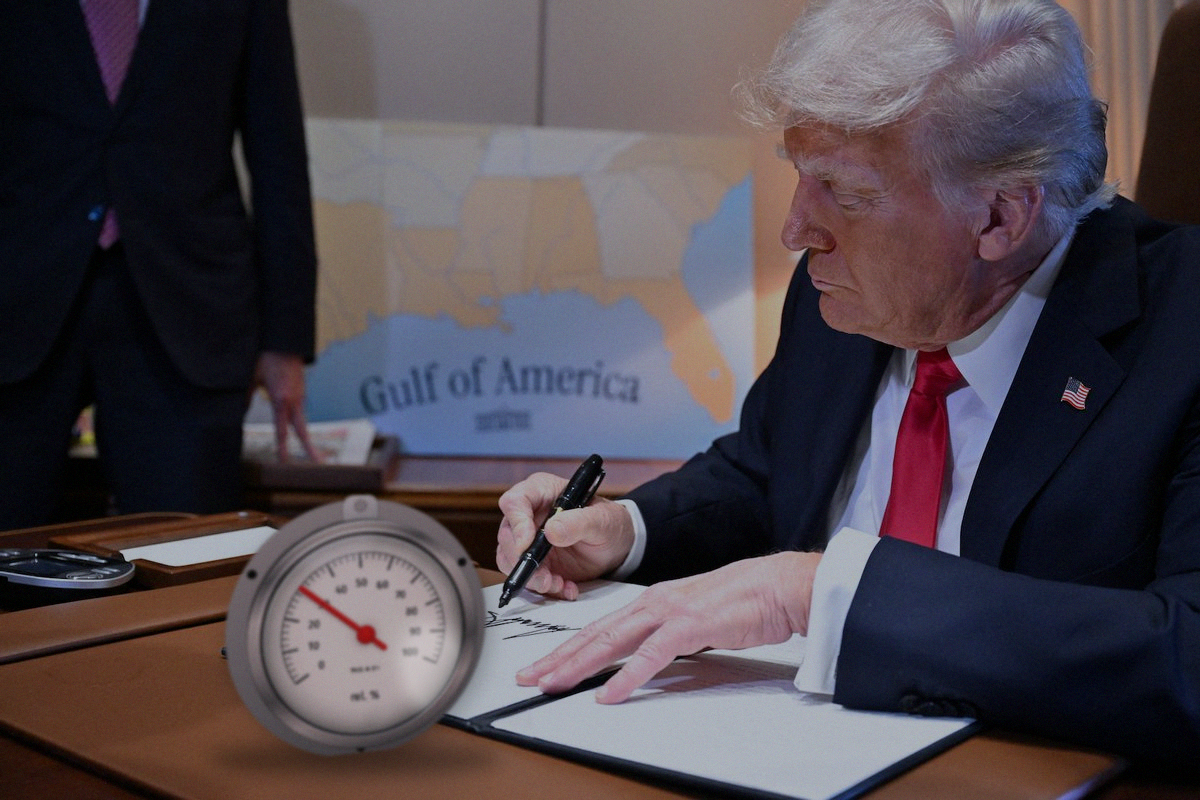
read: {"value": 30, "unit": "%"}
